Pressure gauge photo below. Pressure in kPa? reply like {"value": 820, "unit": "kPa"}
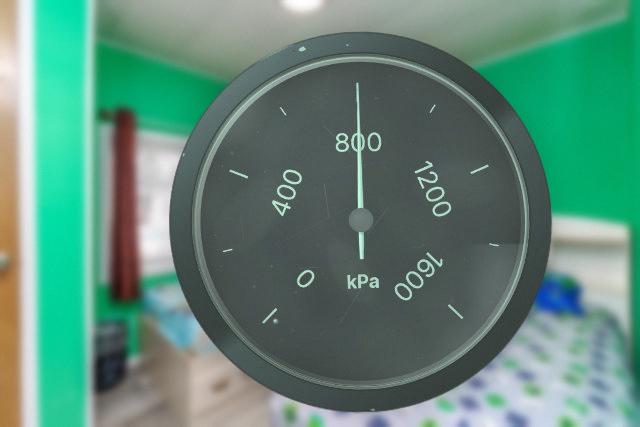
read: {"value": 800, "unit": "kPa"}
